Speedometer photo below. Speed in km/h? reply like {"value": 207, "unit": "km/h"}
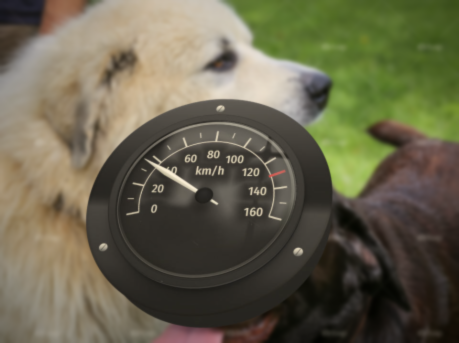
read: {"value": 35, "unit": "km/h"}
